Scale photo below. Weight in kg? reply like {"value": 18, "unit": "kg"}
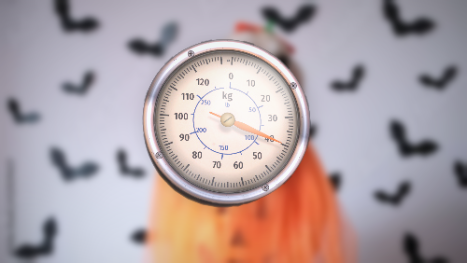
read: {"value": 40, "unit": "kg"}
